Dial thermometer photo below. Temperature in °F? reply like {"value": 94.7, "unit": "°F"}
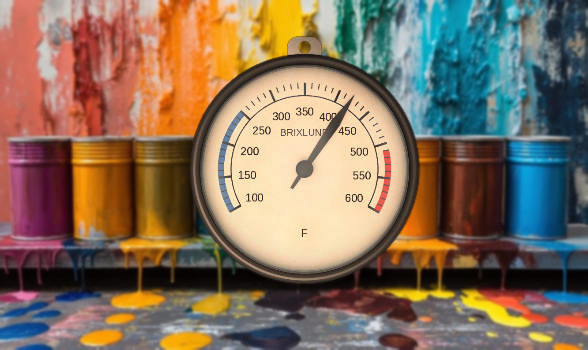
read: {"value": 420, "unit": "°F"}
